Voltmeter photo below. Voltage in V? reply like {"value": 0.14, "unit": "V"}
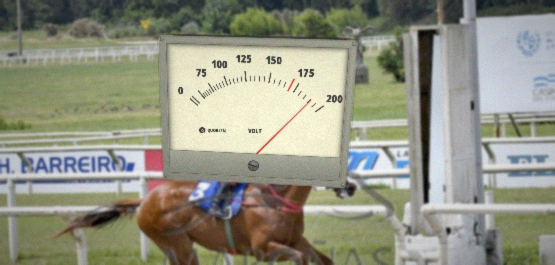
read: {"value": 190, "unit": "V"}
